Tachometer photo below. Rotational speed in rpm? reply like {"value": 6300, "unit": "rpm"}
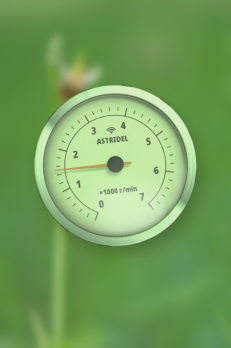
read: {"value": 1500, "unit": "rpm"}
